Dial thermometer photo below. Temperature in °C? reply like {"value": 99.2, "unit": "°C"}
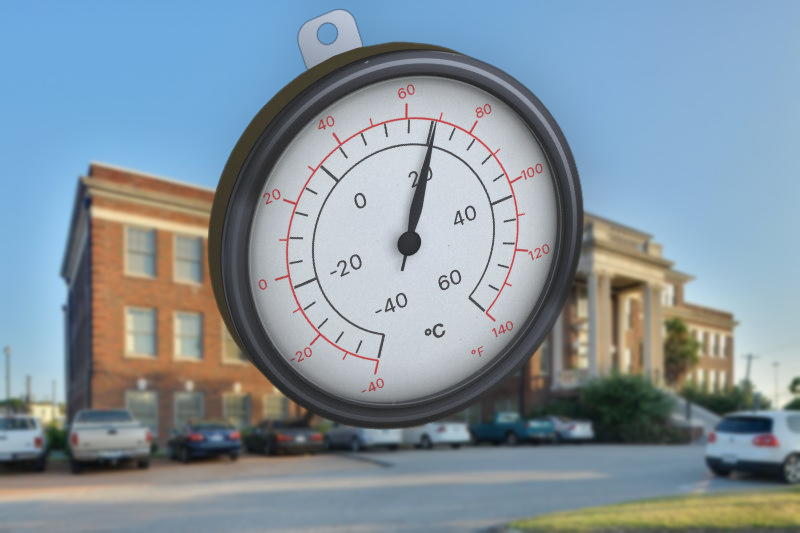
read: {"value": 20, "unit": "°C"}
